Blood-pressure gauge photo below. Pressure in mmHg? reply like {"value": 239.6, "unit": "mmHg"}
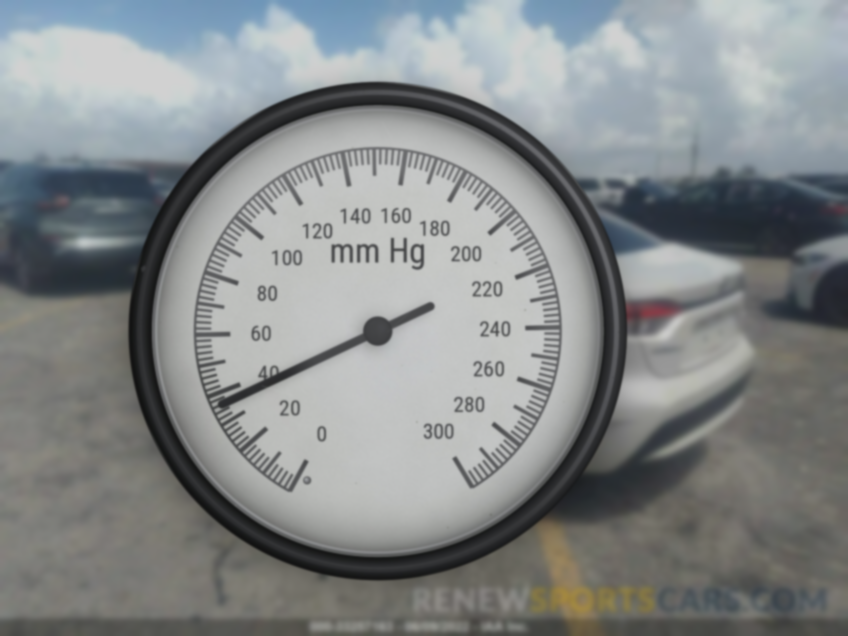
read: {"value": 36, "unit": "mmHg"}
